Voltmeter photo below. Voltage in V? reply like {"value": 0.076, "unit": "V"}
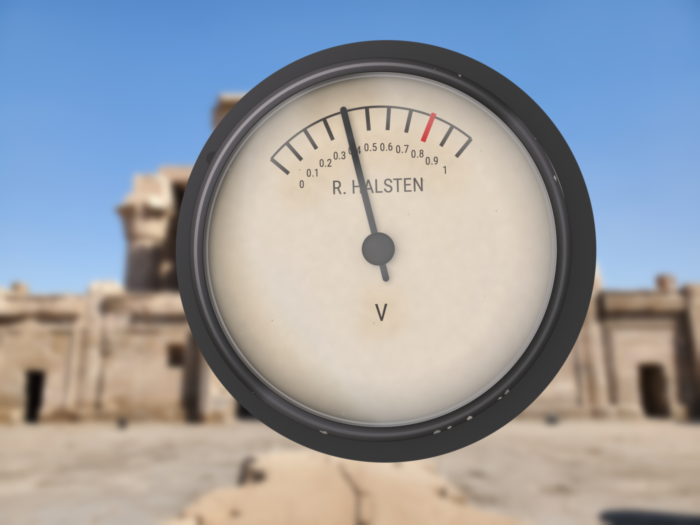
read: {"value": 0.4, "unit": "V"}
